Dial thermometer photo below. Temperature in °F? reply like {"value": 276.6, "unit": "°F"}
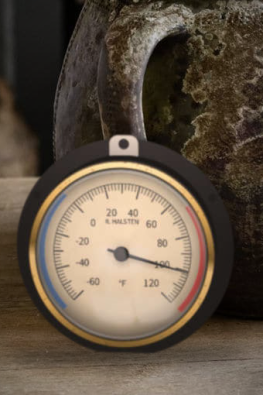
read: {"value": 100, "unit": "°F"}
